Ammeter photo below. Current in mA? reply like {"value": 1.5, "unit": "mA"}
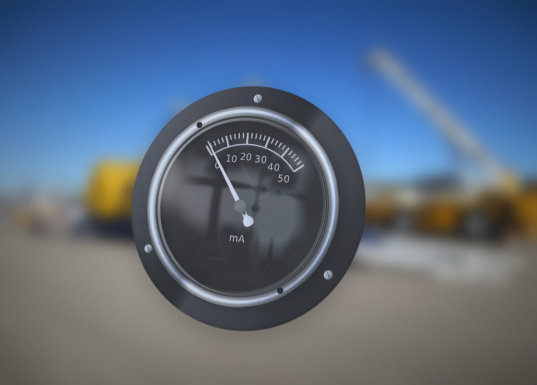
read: {"value": 2, "unit": "mA"}
